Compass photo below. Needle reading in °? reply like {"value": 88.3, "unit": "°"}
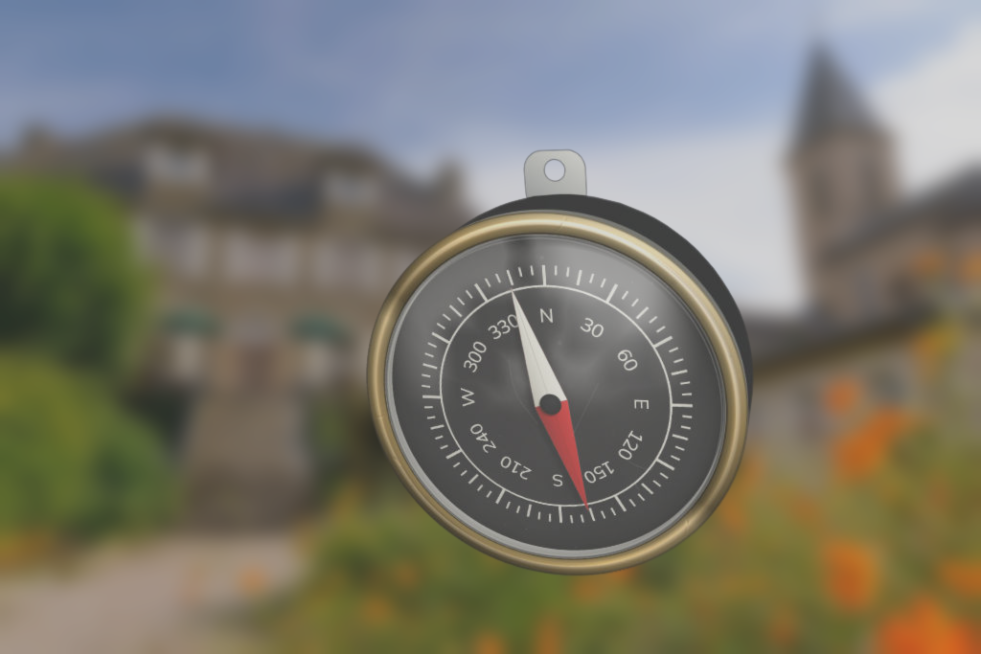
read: {"value": 165, "unit": "°"}
